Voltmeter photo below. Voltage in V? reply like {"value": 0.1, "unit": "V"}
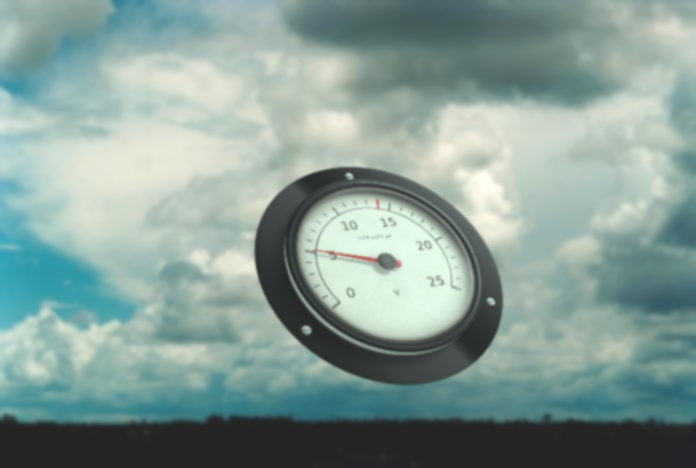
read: {"value": 5, "unit": "V"}
